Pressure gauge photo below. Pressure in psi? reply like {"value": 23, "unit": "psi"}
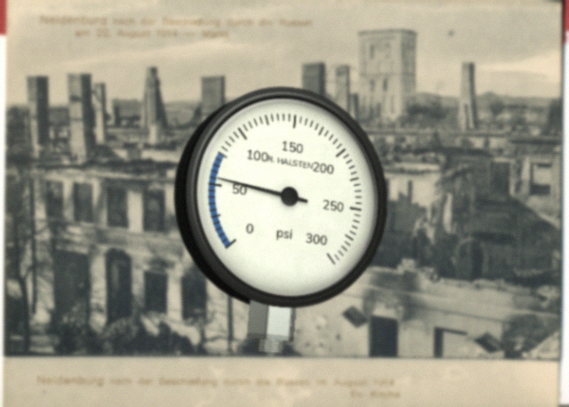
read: {"value": 55, "unit": "psi"}
